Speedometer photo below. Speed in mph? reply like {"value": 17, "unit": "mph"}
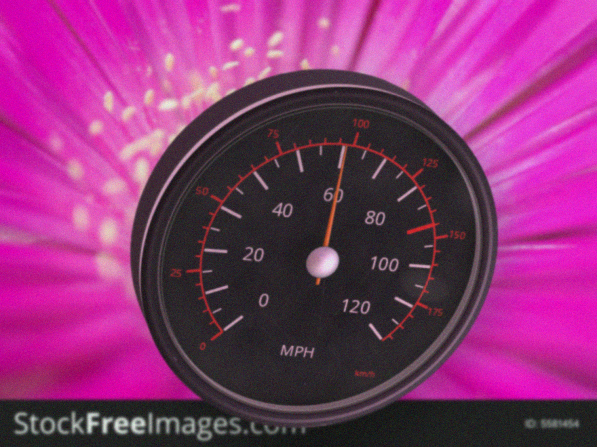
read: {"value": 60, "unit": "mph"}
